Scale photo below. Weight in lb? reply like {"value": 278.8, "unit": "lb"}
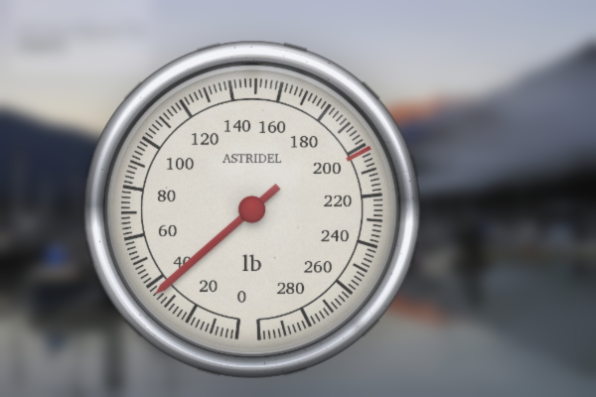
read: {"value": 36, "unit": "lb"}
